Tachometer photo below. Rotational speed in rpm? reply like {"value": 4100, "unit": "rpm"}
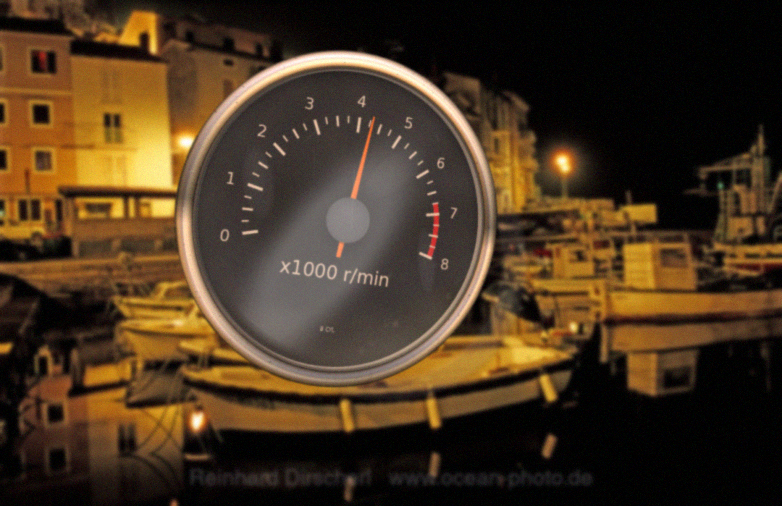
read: {"value": 4250, "unit": "rpm"}
